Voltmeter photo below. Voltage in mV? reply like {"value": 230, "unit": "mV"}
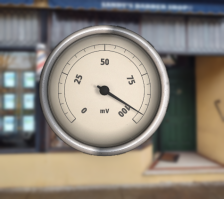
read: {"value": 95, "unit": "mV"}
